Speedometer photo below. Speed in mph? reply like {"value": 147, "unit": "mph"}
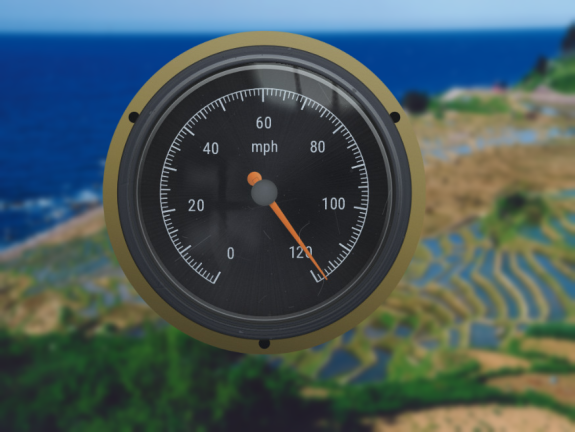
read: {"value": 118, "unit": "mph"}
